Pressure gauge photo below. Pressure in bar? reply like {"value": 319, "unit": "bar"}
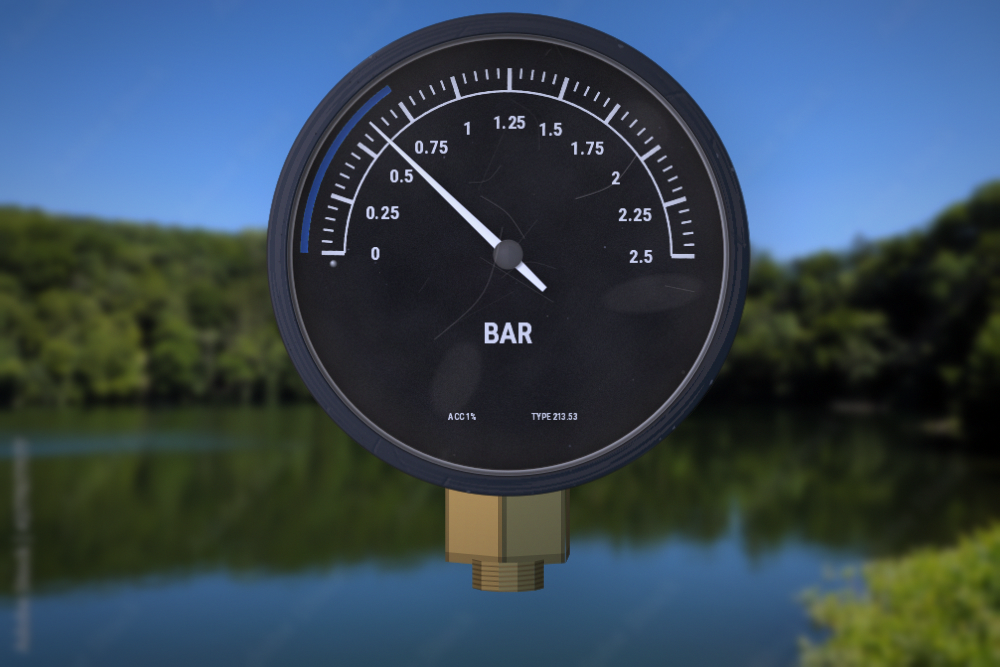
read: {"value": 0.6, "unit": "bar"}
